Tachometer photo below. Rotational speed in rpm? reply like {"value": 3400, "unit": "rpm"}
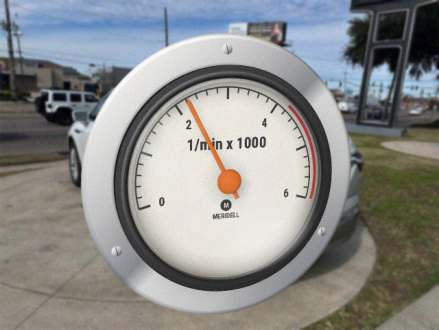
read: {"value": 2200, "unit": "rpm"}
